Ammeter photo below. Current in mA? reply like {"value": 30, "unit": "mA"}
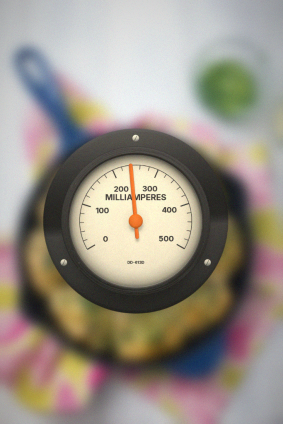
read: {"value": 240, "unit": "mA"}
